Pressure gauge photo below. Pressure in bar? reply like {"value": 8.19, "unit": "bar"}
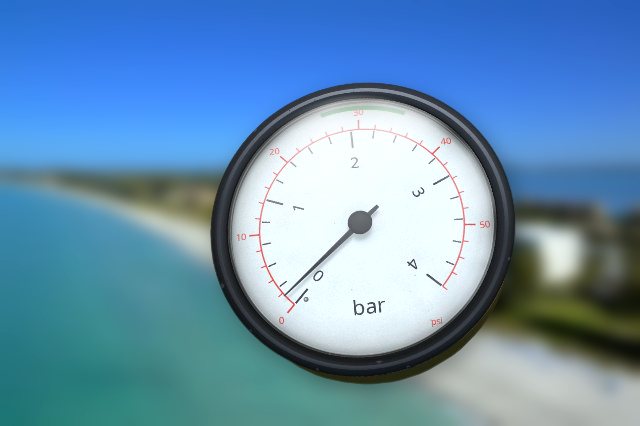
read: {"value": 0.1, "unit": "bar"}
